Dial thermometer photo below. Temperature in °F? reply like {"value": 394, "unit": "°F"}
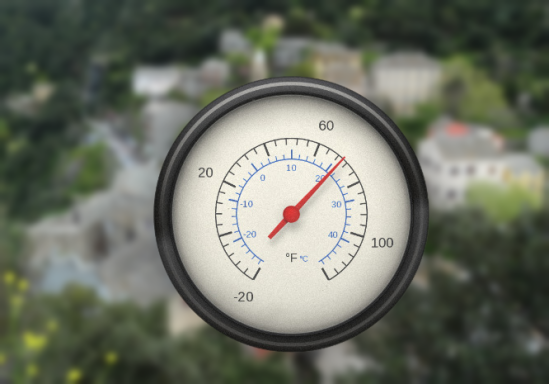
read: {"value": 70, "unit": "°F"}
